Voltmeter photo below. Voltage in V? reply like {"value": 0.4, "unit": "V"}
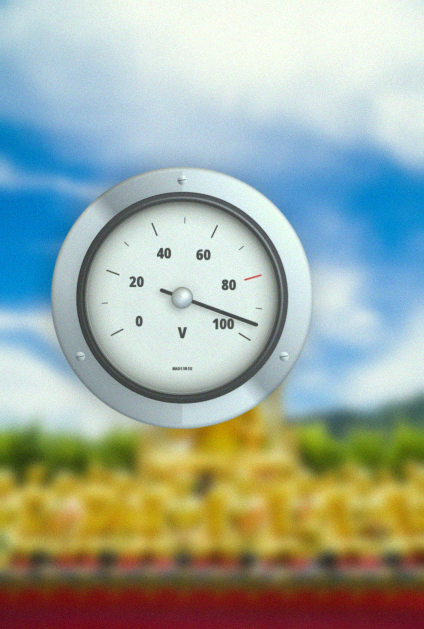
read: {"value": 95, "unit": "V"}
